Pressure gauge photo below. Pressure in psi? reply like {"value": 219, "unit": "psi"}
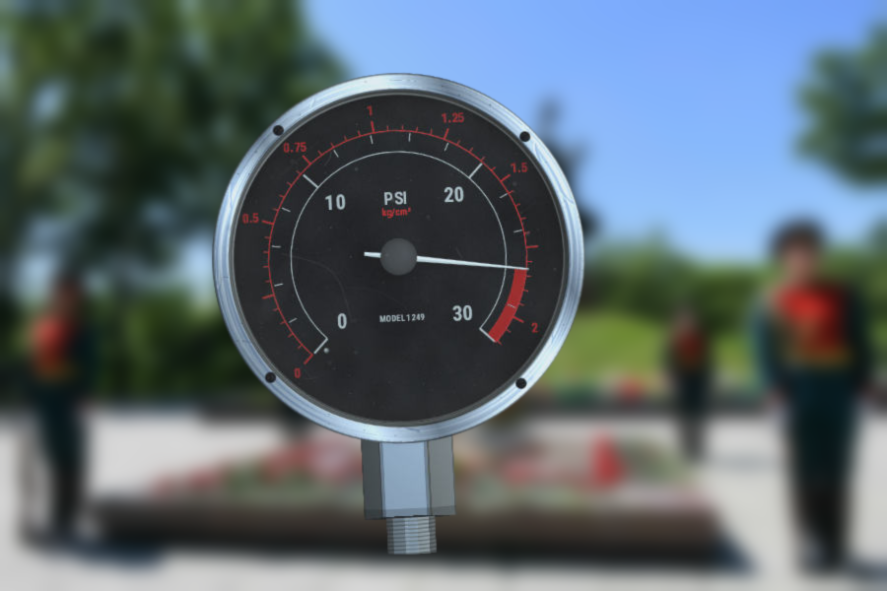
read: {"value": 26, "unit": "psi"}
